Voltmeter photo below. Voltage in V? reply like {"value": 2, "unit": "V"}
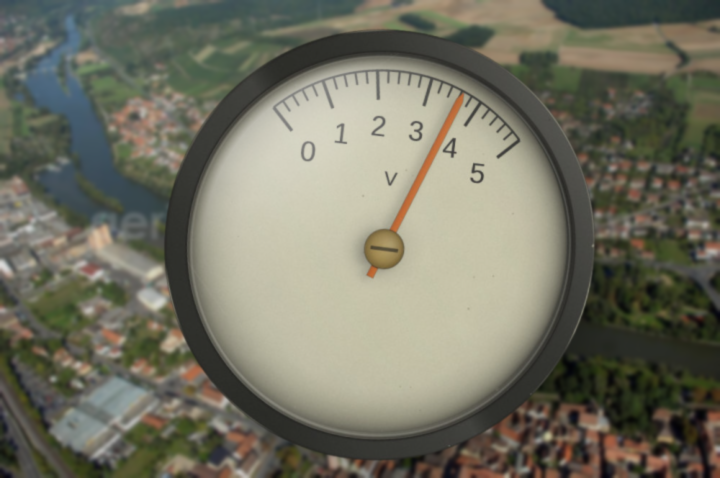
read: {"value": 3.6, "unit": "V"}
